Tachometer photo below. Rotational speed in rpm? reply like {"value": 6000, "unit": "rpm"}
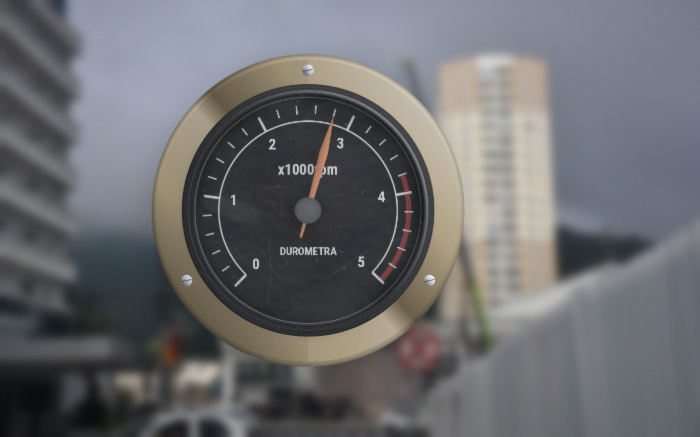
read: {"value": 2800, "unit": "rpm"}
